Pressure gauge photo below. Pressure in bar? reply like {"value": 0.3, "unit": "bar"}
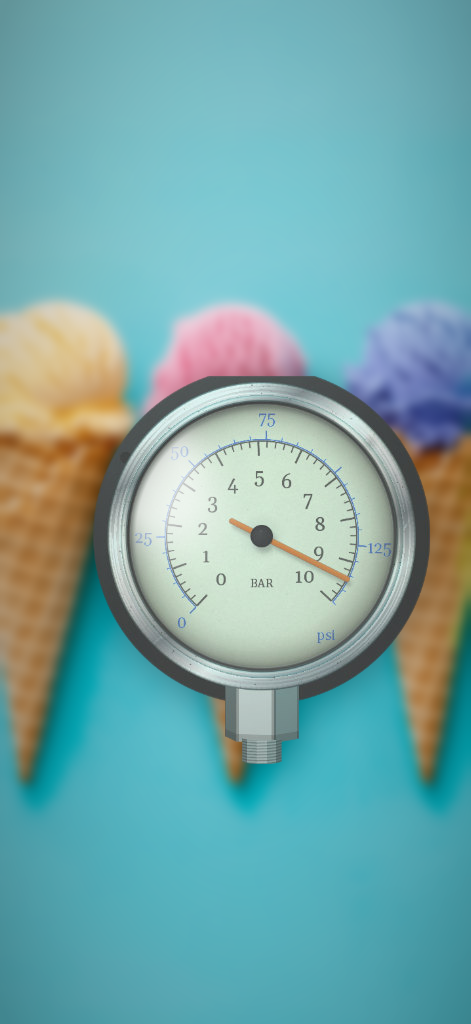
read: {"value": 9.4, "unit": "bar"}
